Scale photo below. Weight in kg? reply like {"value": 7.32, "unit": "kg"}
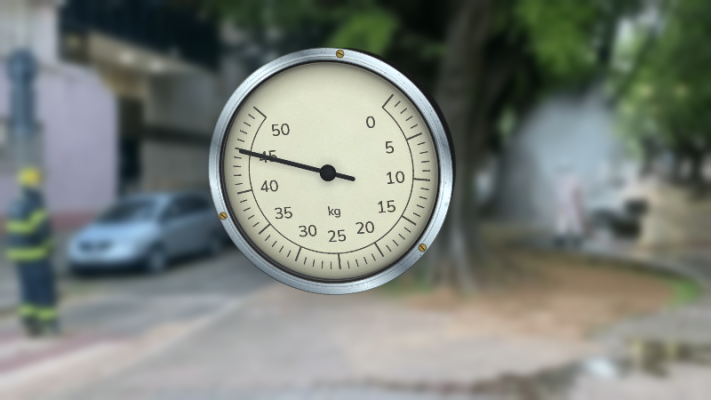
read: {"value": 45, "unit": "kg"}
